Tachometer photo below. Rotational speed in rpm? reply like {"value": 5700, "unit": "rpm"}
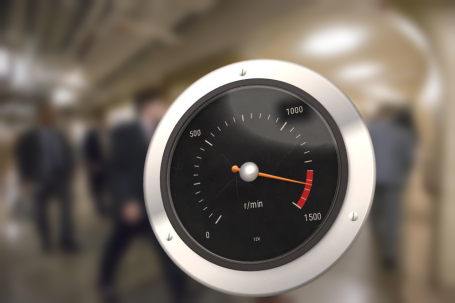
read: {"value": 1375, "unit": "rpm"}
